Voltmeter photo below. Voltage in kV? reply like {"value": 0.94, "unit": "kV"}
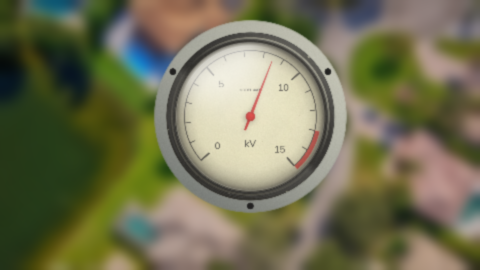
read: {"value": 8.5, "unit": "kV"}
